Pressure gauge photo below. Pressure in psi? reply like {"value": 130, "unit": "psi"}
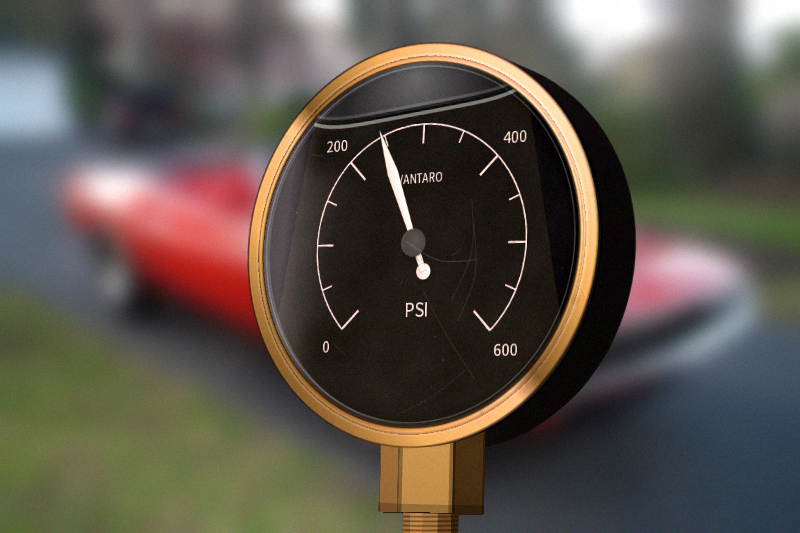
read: {"value": 250, "unit": "psi"}
